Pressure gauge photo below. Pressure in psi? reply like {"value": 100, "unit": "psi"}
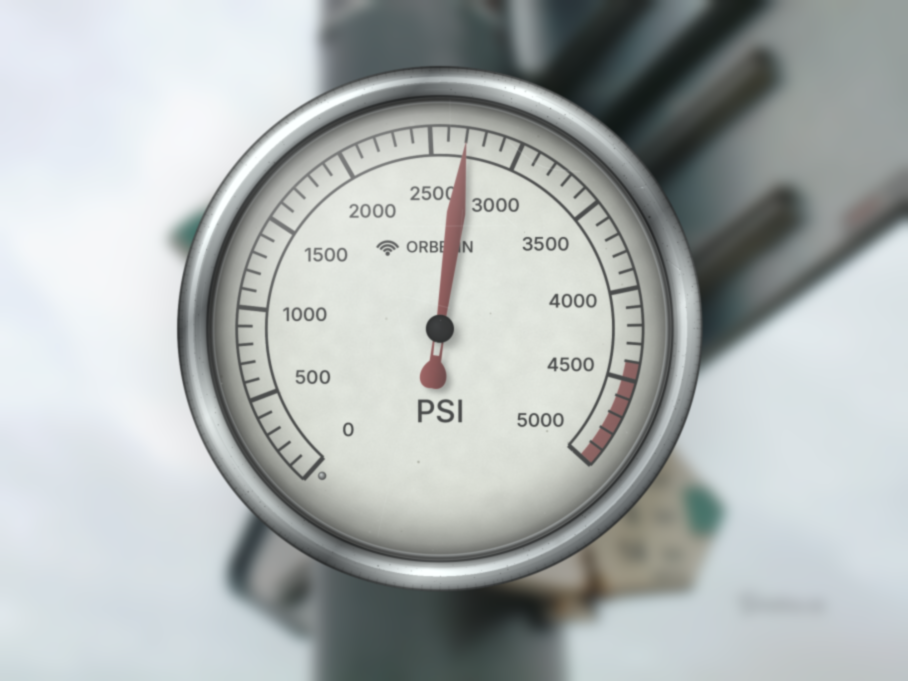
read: {"value": 2700, "unit": "psi"}
